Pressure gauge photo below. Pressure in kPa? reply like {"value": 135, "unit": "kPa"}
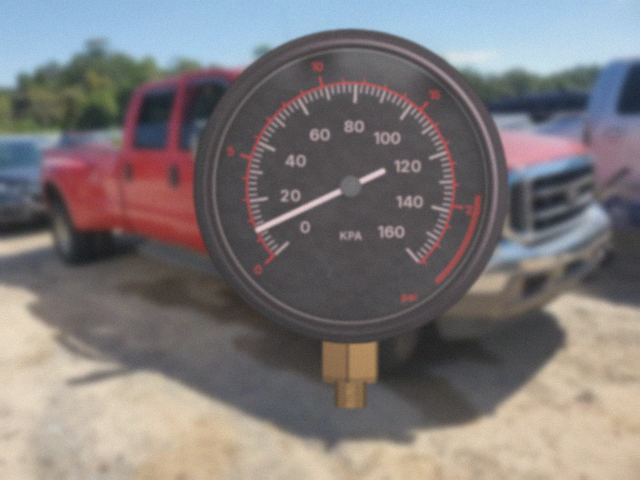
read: {"value": 10, "unit": "kPa"}
